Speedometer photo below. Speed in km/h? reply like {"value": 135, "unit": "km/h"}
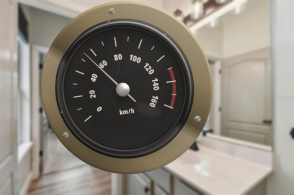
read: {"value": 55, "unit": "km/h"}
